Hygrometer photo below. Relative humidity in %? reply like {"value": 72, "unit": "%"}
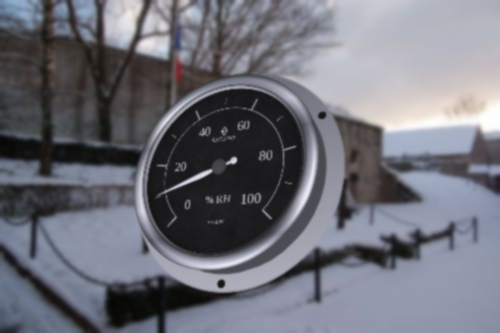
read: {"value": 10, "unit": "%"}
